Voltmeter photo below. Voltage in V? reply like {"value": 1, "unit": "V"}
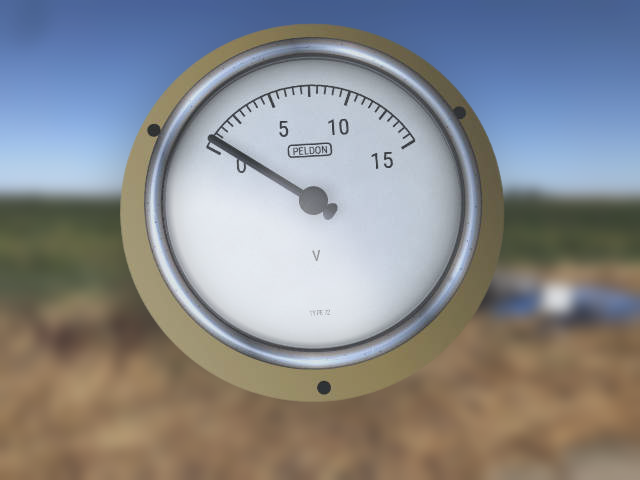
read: {"value": 0.5, "unit": "V"}
